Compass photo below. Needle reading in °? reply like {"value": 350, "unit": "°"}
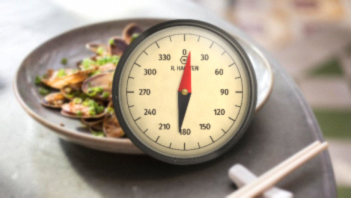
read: {"value": 7.5, "unit": "°"}
